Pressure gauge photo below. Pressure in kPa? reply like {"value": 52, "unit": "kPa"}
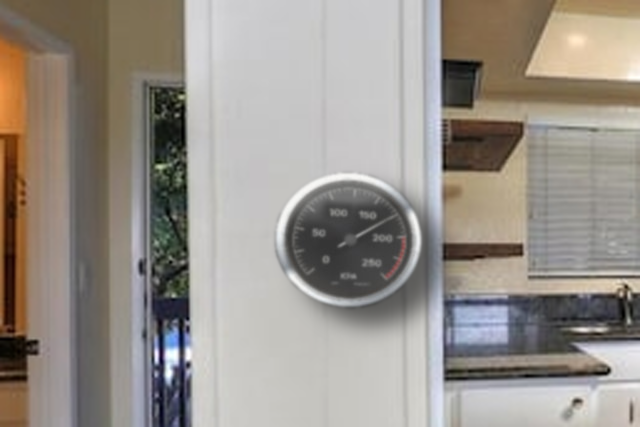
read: {"value": 175, "unit": "kPa"}
